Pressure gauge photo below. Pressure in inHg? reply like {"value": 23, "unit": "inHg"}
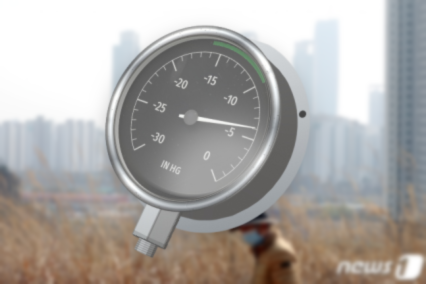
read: {"value": -6, "unit": "inHg"}
